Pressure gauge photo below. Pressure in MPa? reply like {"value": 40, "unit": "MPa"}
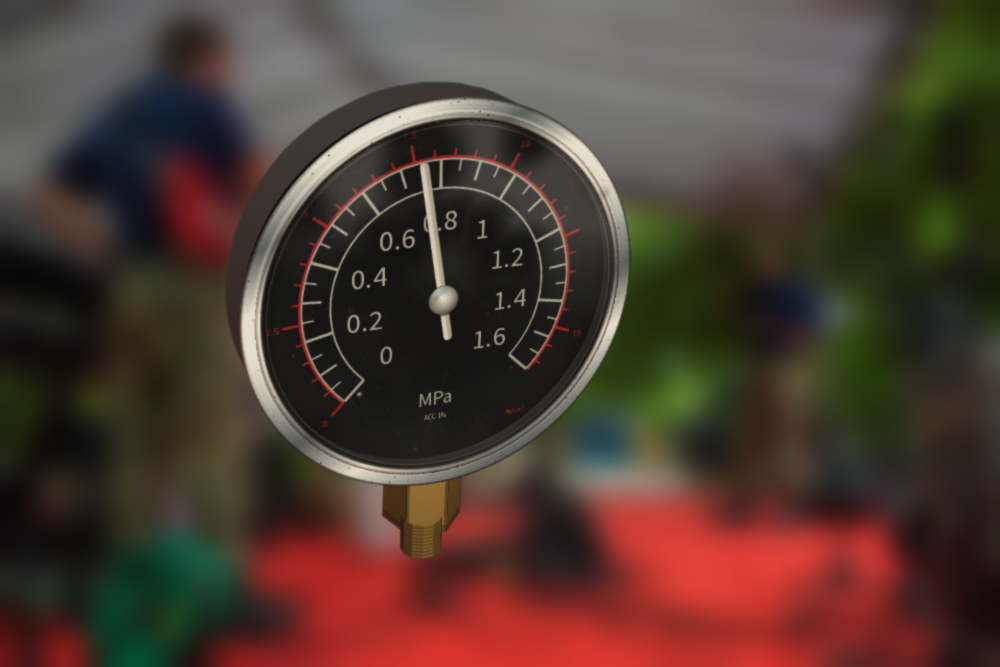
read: {"value": 0.75, "unit": "MPa"}
